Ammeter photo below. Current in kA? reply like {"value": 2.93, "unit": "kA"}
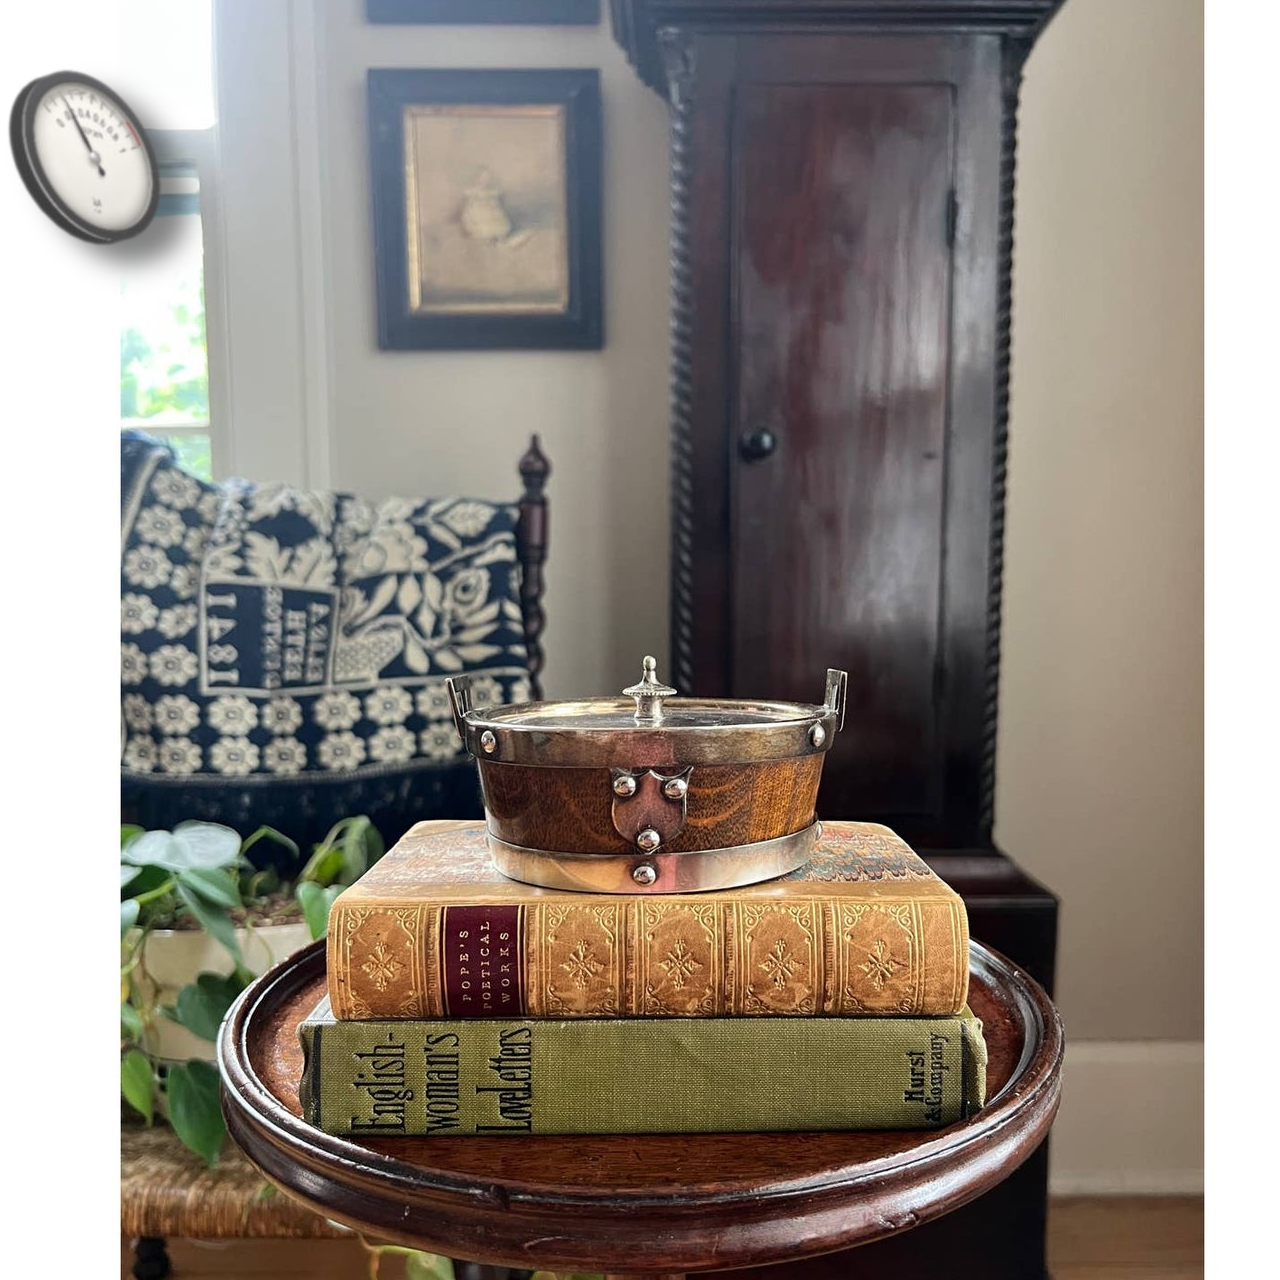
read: {"value": 0.2, "unit": "kA"}
